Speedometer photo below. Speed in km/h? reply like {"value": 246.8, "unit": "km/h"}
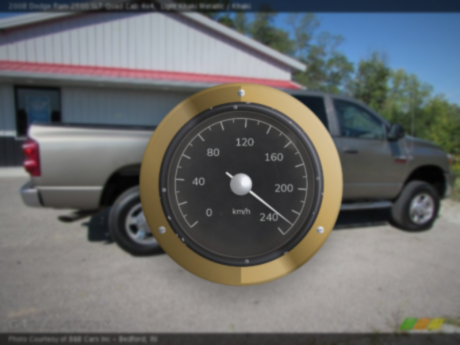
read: {"value": 230, "unit": "km/h"}
